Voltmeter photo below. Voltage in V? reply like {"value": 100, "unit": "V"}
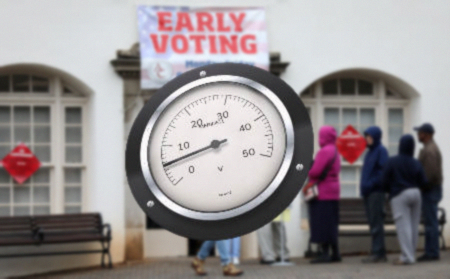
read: {"value": 5, "unit": "V"}
